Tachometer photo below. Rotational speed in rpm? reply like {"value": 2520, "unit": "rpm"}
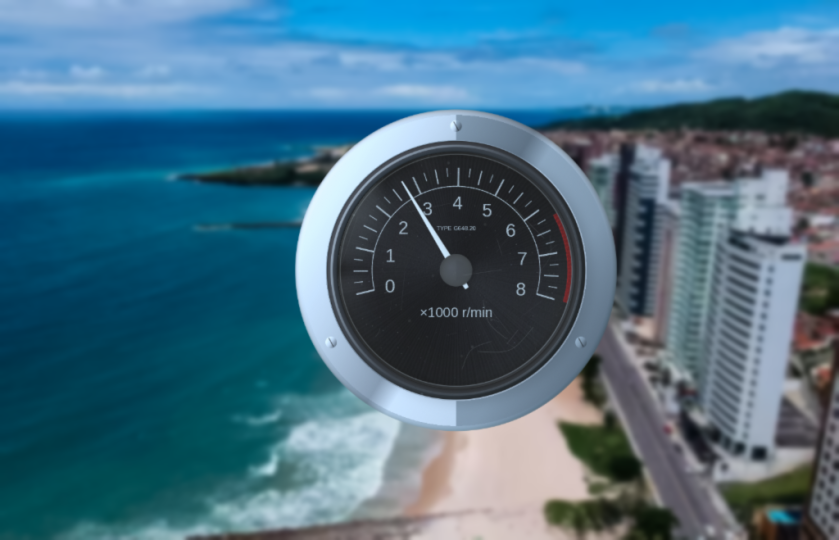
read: {"value": 2750, "unit": "rpm"}
